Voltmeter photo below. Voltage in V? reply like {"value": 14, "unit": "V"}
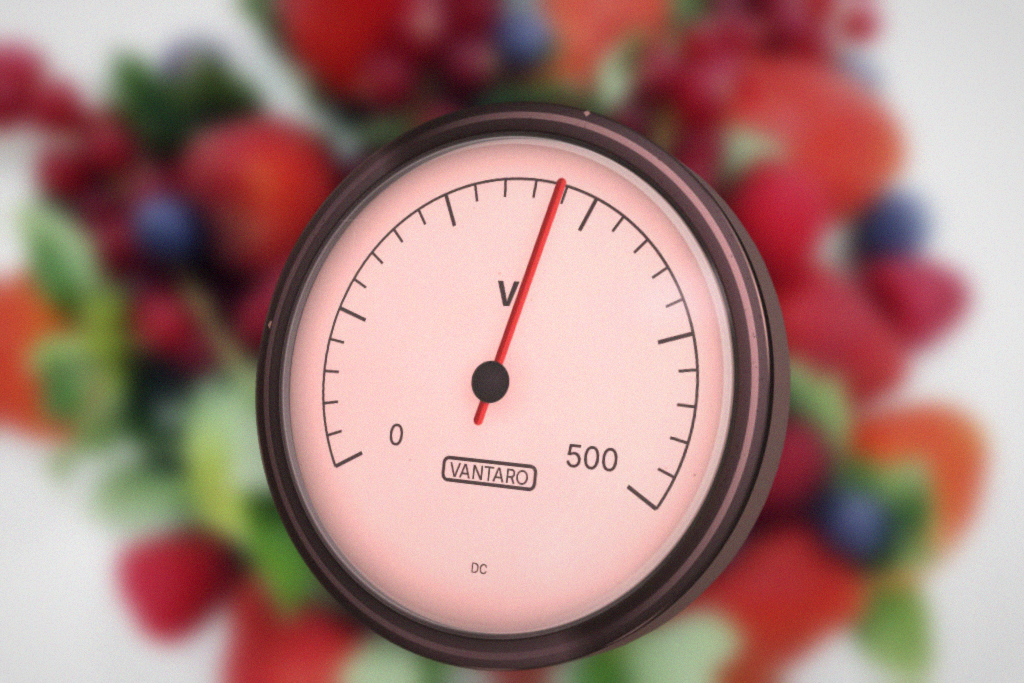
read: {"value": 280, "unit": "V"}
